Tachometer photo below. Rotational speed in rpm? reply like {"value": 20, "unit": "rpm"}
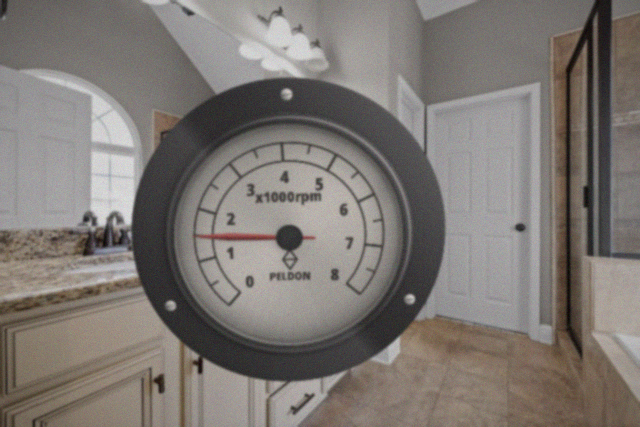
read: {"value": 1500, "unit": "rpm"}
